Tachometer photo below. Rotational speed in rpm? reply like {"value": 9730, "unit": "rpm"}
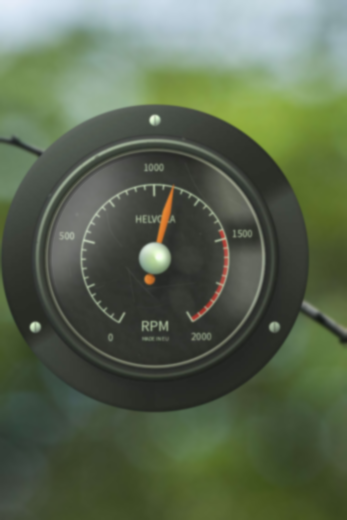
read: {"value": 1100, "unit": "rpm"}
